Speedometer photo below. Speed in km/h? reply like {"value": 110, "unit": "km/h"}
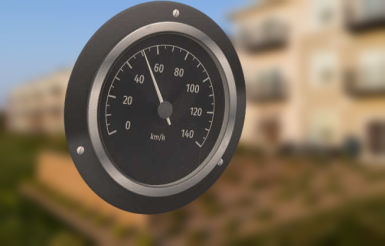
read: {"value": 50, "unit": "km/h"}
